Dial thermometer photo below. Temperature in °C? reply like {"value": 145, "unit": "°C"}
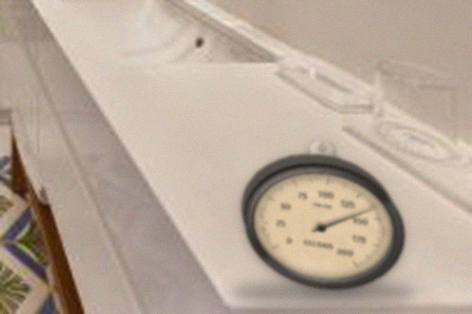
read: {"value": 137.5, "unit": "°C"}
